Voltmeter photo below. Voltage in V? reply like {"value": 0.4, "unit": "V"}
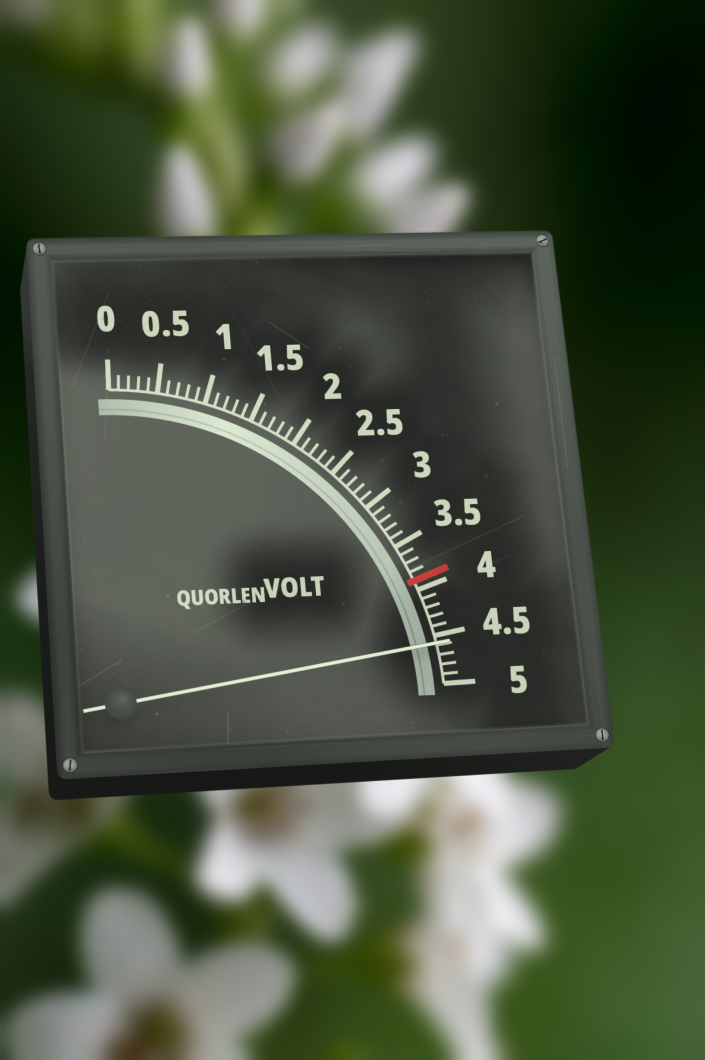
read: {"value": 4.6, "unit": "V"}
